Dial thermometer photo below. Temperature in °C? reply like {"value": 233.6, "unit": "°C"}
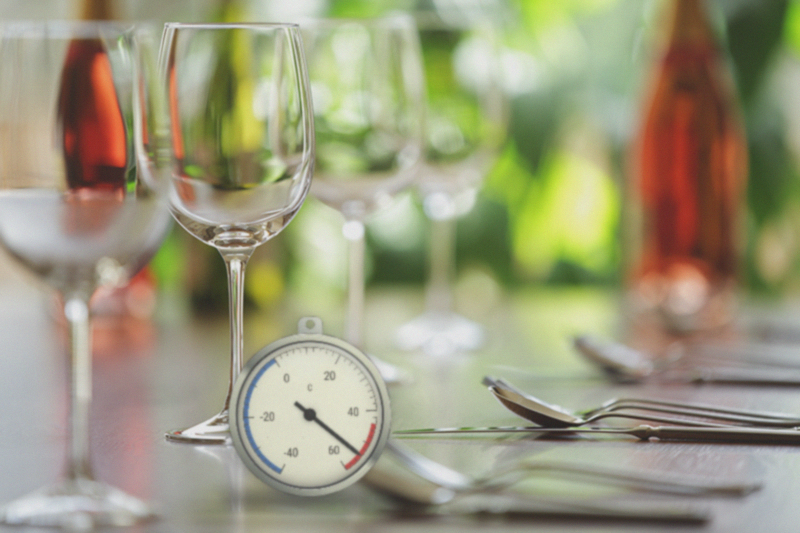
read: {"value": 54, "unit": "°C"}
